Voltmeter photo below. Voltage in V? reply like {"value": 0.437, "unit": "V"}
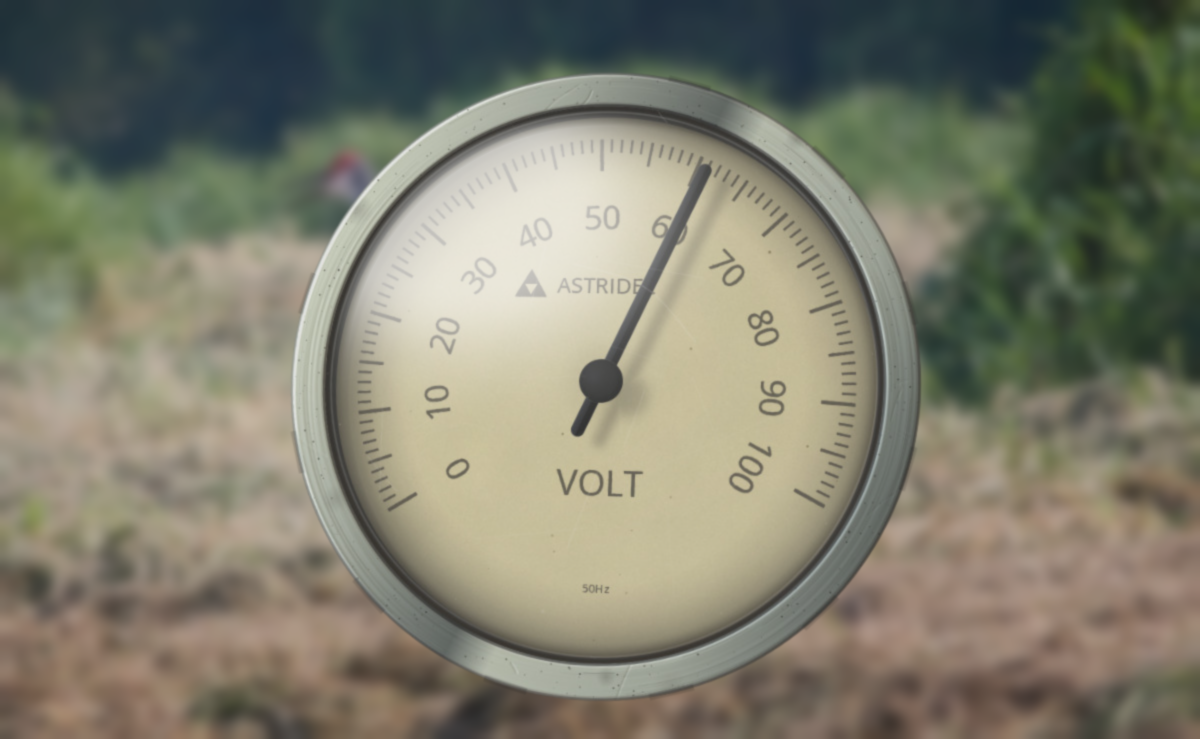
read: {"value": 61, "unit": "V"}
